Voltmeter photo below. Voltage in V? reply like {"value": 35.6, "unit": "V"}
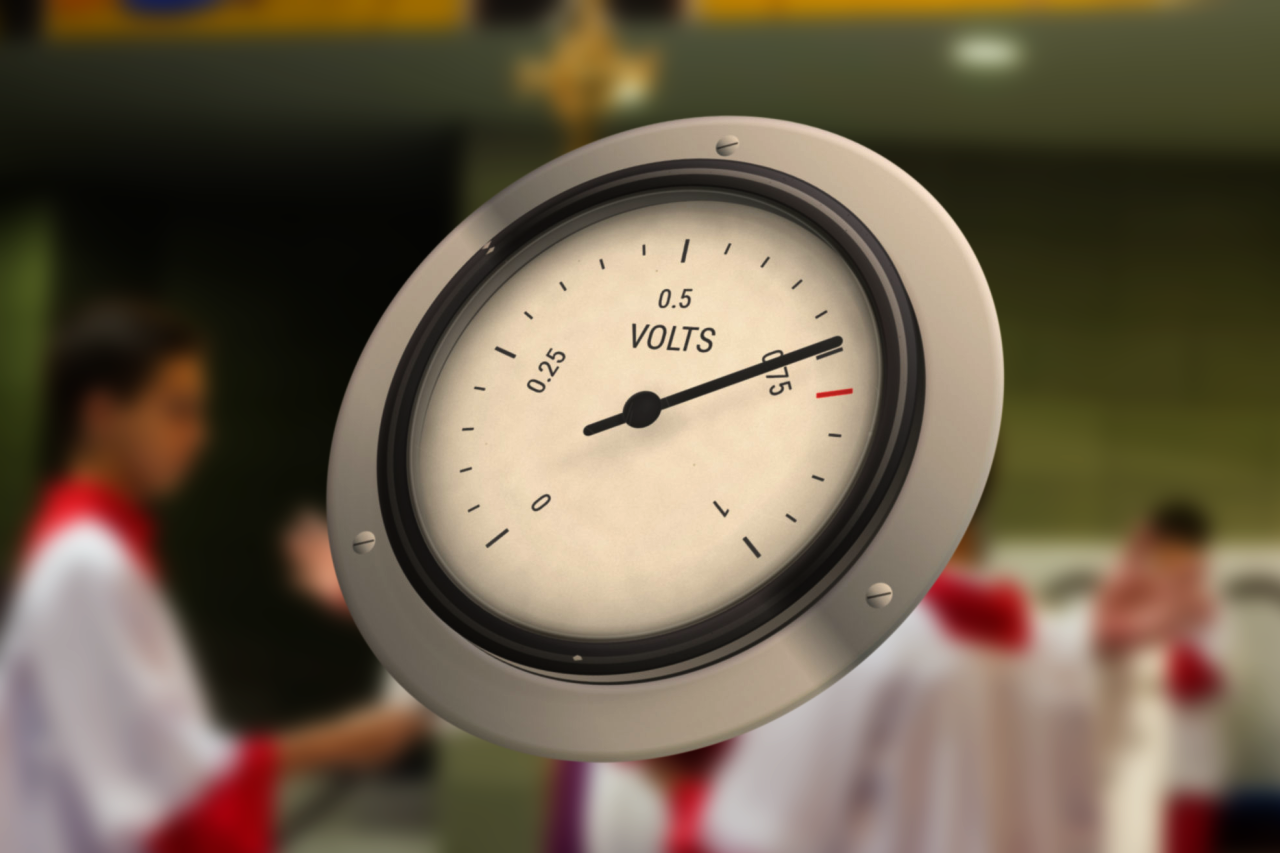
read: {"value": 0.75, "unit": "V"}
